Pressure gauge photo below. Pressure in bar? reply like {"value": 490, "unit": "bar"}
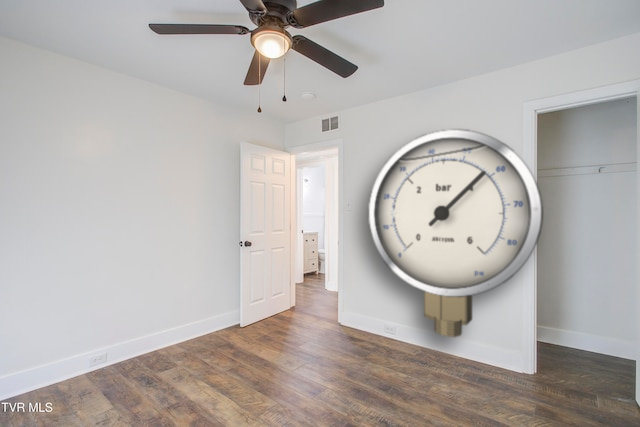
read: {"value": 4, "unit": "bar"}
